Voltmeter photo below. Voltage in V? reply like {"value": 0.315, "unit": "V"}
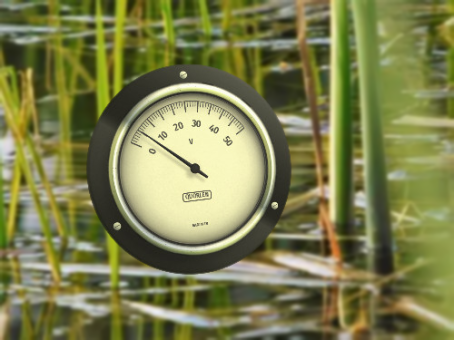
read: {"value": 5, "unit": "V"}
